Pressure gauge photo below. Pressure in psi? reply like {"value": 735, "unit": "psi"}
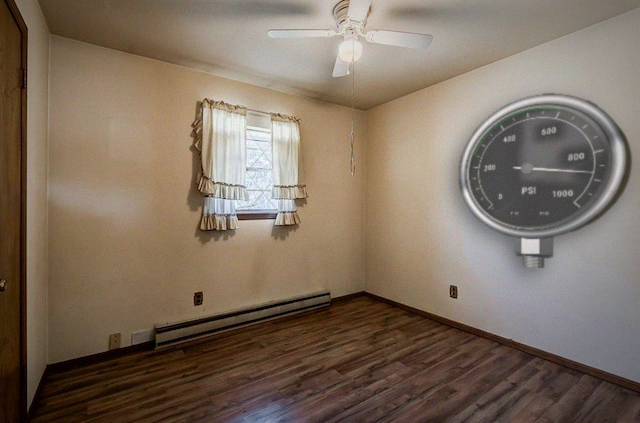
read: {"value": 875, "unit": "psi"}
